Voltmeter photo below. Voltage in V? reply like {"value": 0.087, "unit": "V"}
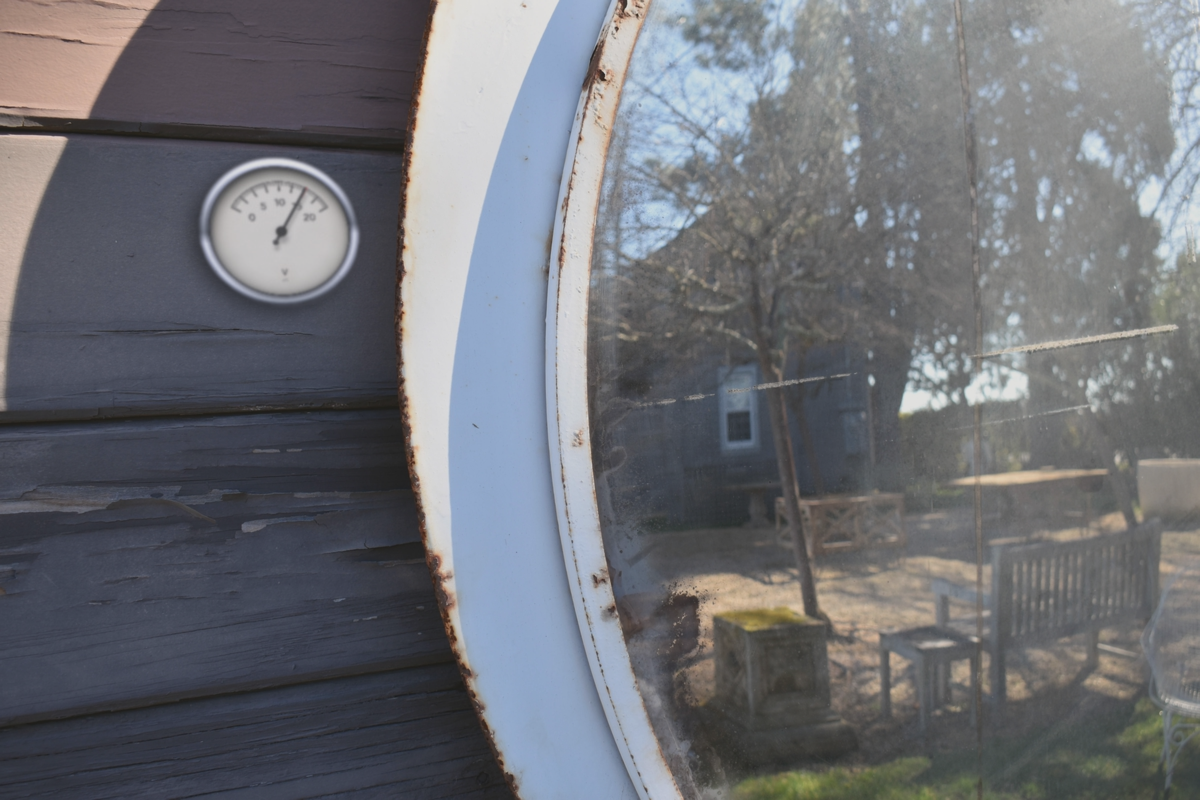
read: {"value": 15, "unit": "V"}
